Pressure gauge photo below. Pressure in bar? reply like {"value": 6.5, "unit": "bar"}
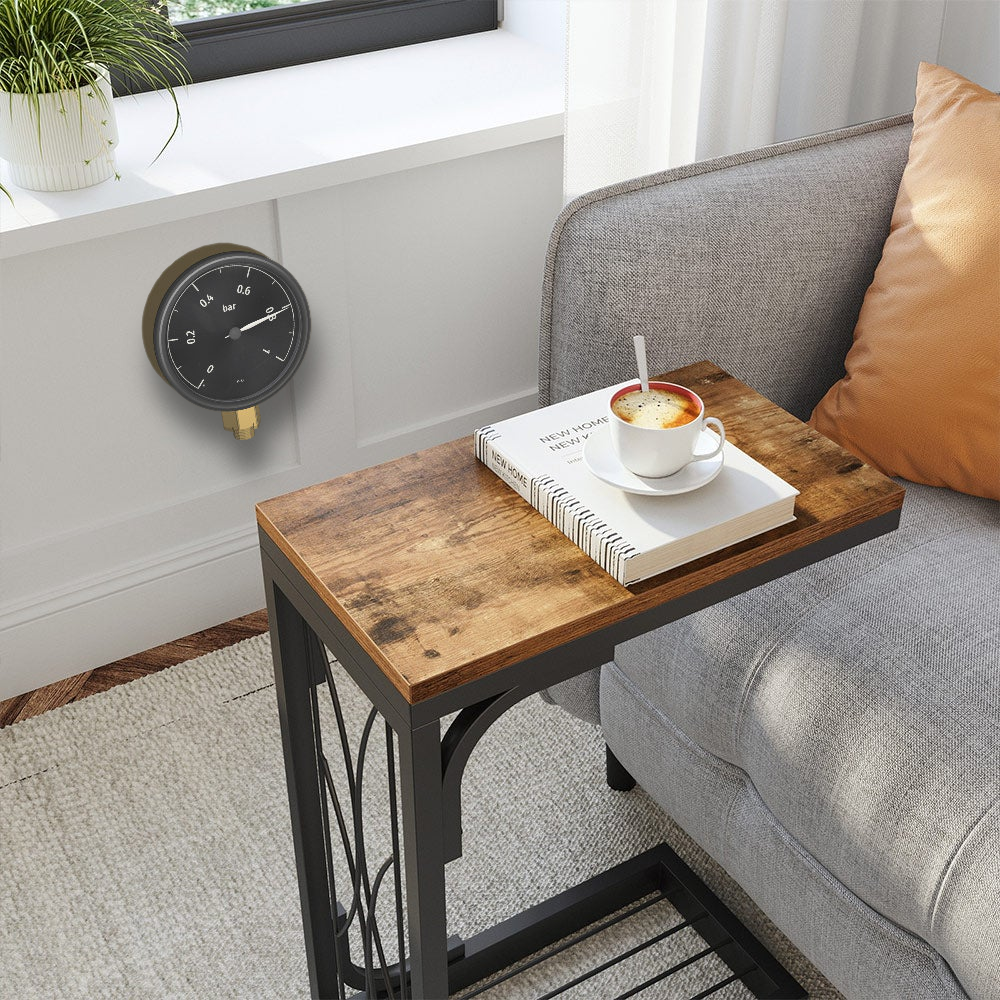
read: {"value": 0.8, "unit": "bar"}
